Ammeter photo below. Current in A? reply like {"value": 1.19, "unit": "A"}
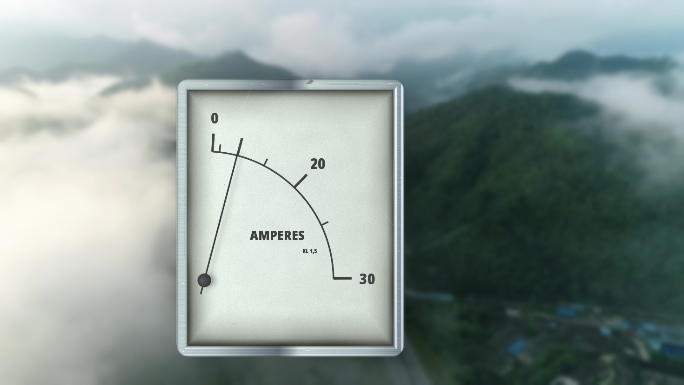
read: {"value": 10, "unit": "A"}
